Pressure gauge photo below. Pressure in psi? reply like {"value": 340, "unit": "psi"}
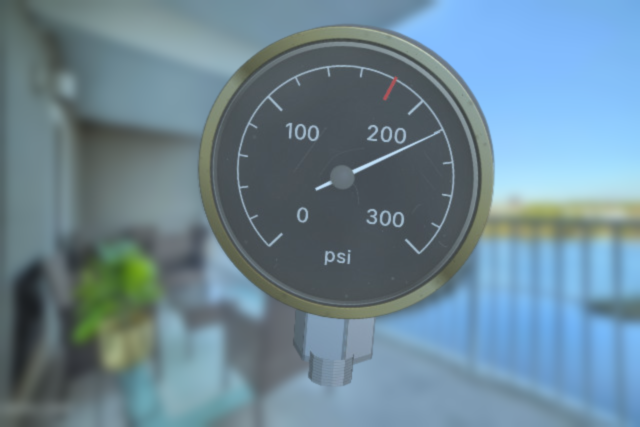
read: {"value": 220, "unit": "psi"}
